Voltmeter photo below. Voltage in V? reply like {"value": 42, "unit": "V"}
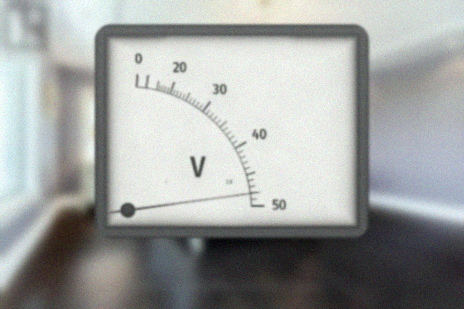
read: {"value": 48, "unit": "V"}
